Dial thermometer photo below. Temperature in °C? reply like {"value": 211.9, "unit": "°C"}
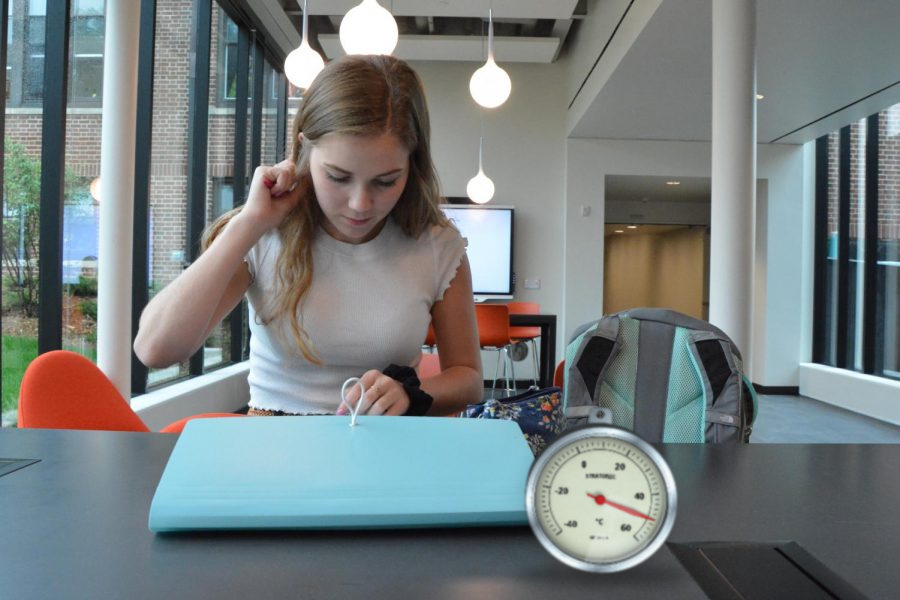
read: {"value": 50, "unit": "°C"}
